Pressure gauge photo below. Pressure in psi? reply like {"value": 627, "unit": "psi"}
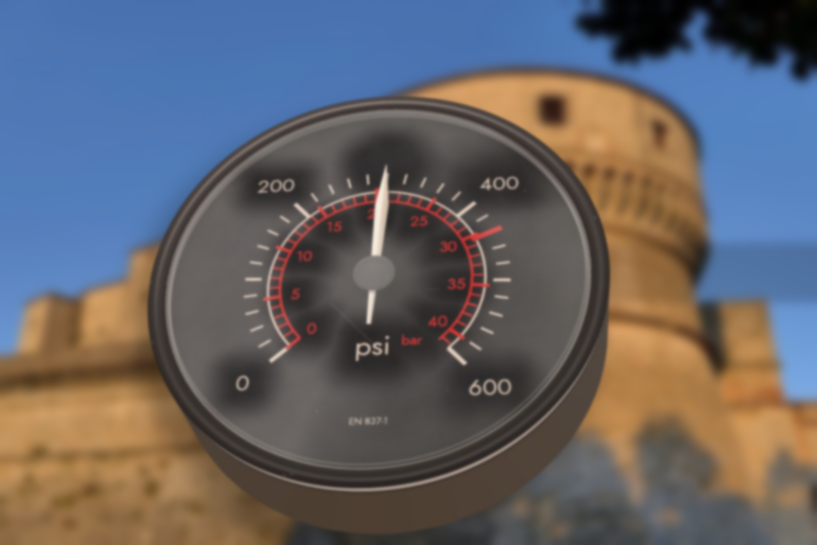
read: {"value": 300, "unit": "psi"}
